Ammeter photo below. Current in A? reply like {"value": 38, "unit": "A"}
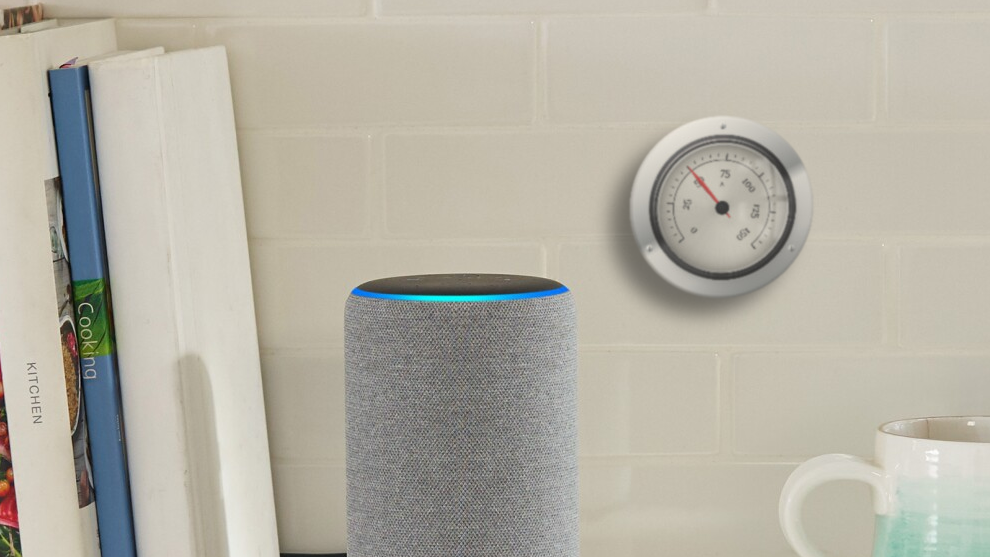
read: {"value": 50, "unit": "A"}
